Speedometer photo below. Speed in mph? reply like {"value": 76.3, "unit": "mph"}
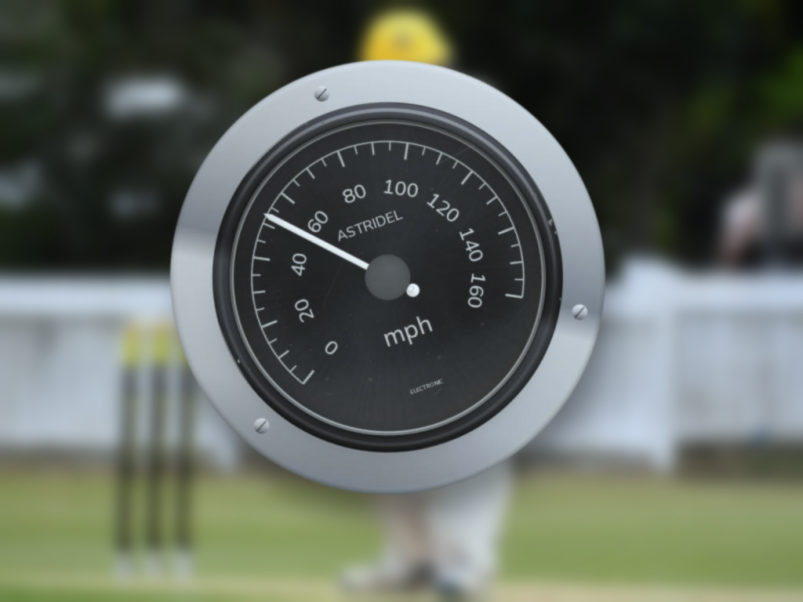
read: {"value": 52.5, "unit": "mph"}
